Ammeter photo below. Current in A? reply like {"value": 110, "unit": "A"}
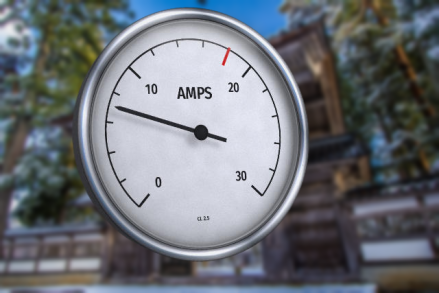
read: {"value": 7, "unit": "A"}
